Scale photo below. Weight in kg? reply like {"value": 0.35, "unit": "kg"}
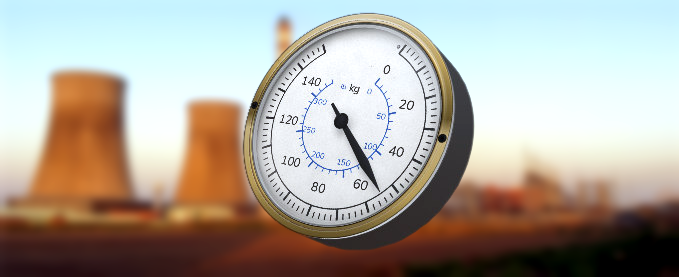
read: {"value": 54, "unit": "kg"}
